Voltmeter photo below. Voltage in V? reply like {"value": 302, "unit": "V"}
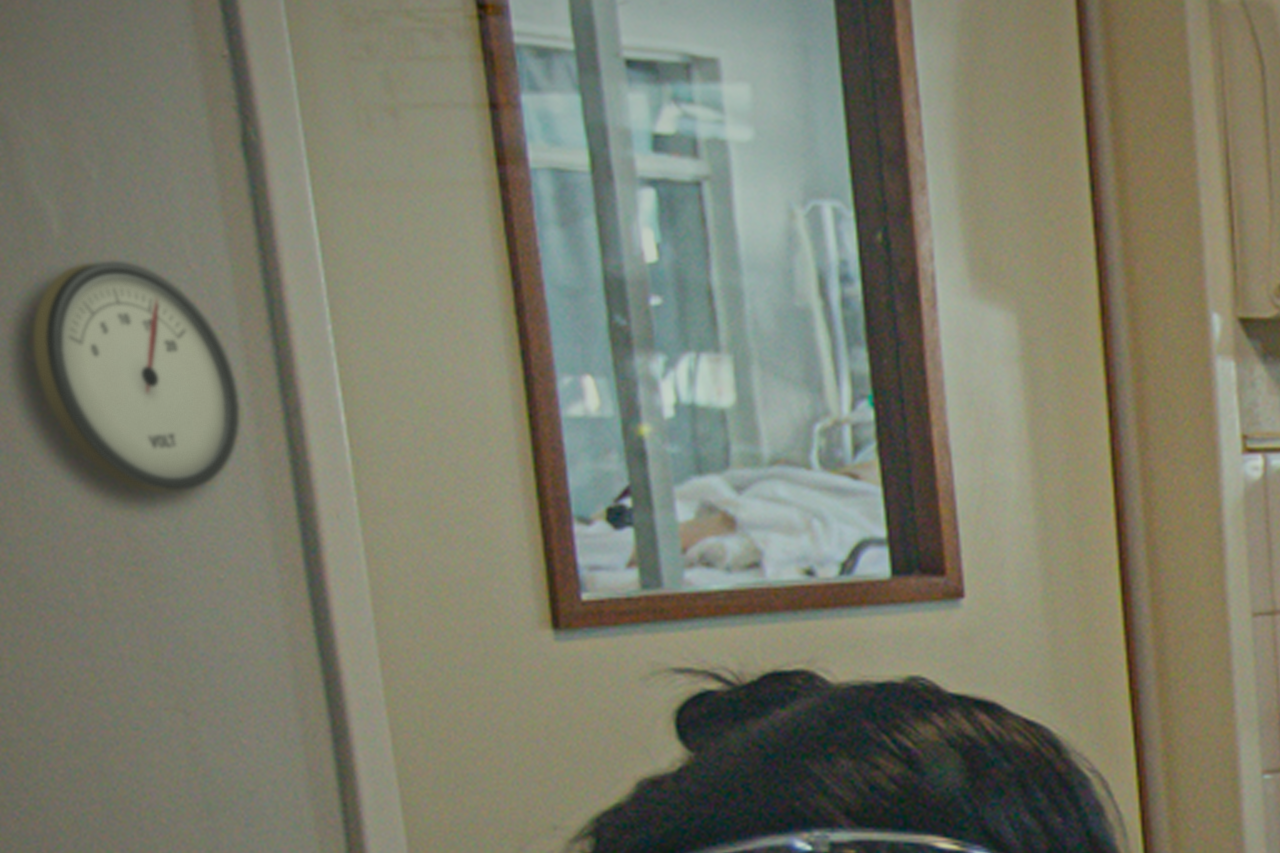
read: {"value": 15, "unit": "V"}
